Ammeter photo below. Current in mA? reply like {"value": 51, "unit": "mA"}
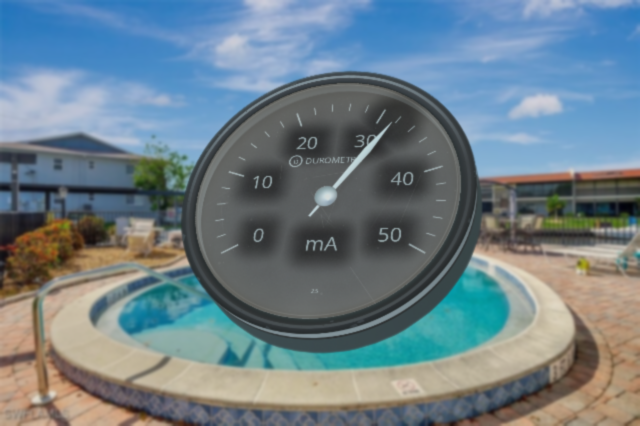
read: {"value": 32, "unit": "mA"}
